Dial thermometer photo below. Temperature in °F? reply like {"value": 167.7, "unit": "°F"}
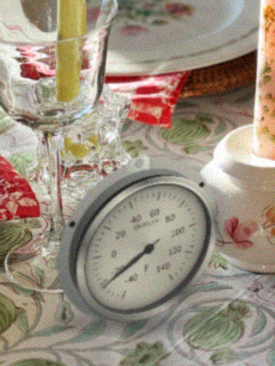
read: {"value": -20, "unit": "°F"}
